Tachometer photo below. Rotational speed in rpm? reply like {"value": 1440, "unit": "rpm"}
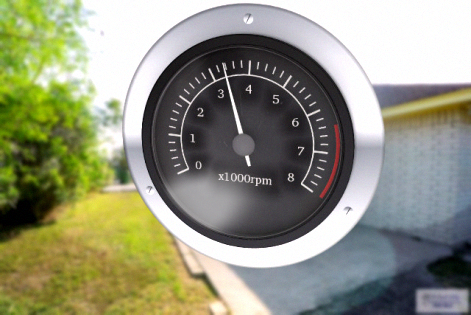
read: {"value": 3400, "unit": "rpm"}
